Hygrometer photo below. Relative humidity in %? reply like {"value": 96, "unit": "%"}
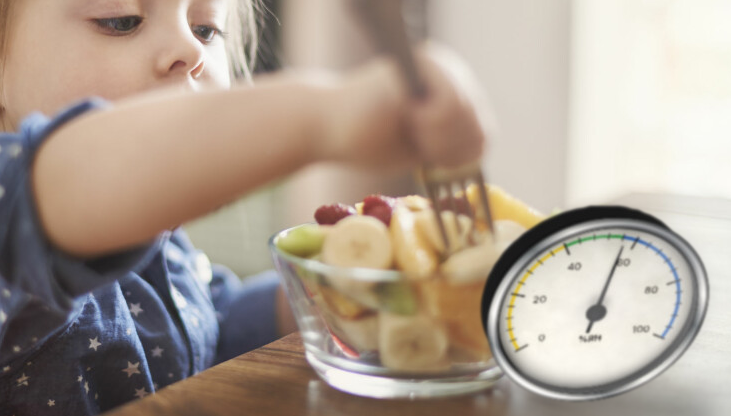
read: {"value": 56, "unit": "%"}
